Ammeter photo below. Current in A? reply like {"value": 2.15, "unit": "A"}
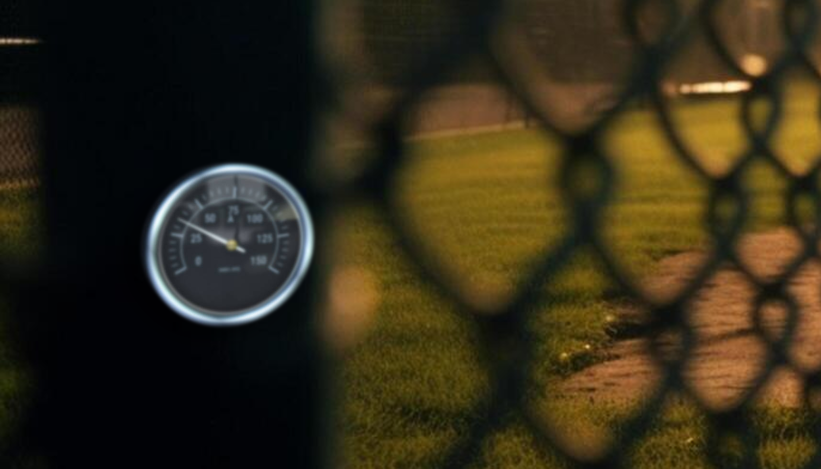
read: {"value": 35, "unit": "A"}
